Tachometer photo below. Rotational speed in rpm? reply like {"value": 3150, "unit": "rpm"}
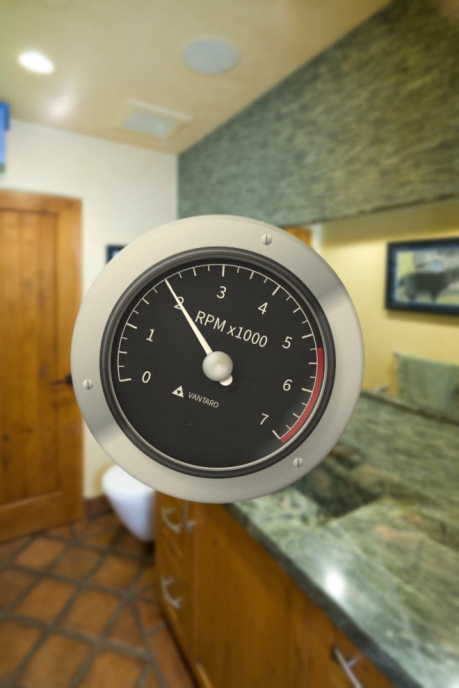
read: {"value": 2000, "unit": "rpm"}
